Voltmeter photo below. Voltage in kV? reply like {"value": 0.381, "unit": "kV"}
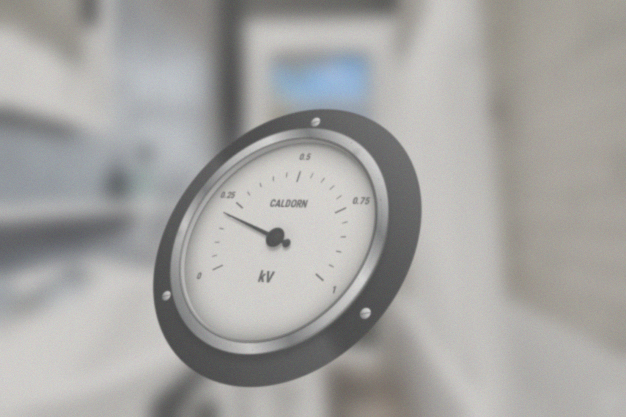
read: {"value": 0.2, "unit": "kV"}
